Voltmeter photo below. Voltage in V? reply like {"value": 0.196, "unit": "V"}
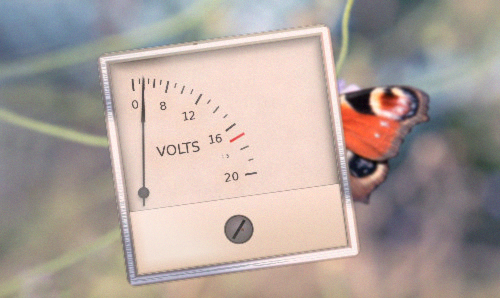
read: {"value": 4, "unit": "V"}
